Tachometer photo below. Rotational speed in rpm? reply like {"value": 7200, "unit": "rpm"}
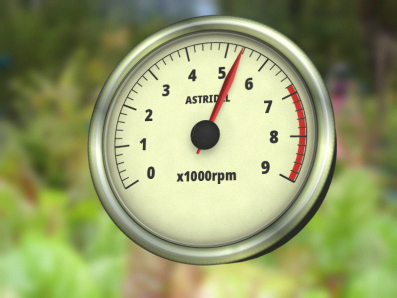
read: {"value": 5400, "unit": "rpm"}
